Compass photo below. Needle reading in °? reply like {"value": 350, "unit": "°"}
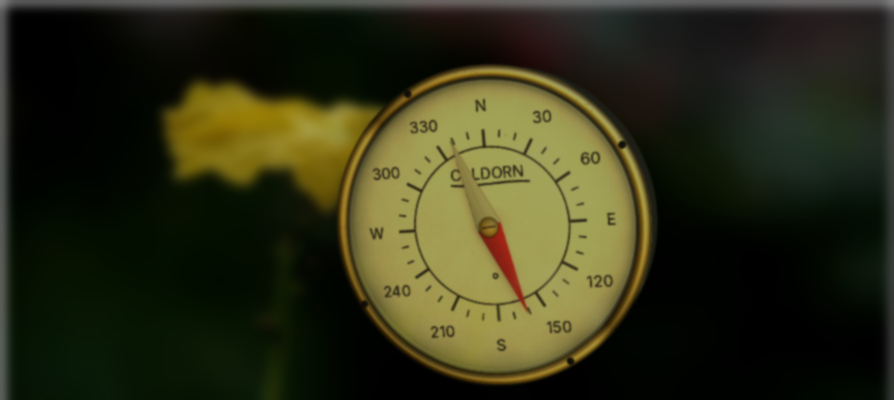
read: {"value": 160, "unit": "°"}
